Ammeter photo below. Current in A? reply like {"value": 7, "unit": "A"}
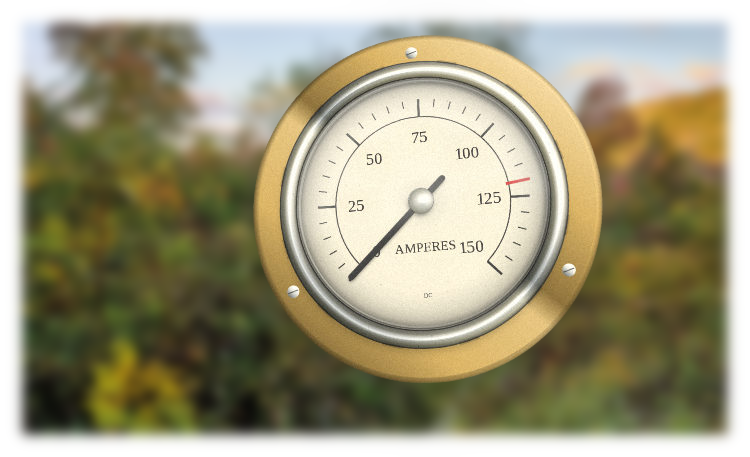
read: {"value": 0, "unit": "A"}
